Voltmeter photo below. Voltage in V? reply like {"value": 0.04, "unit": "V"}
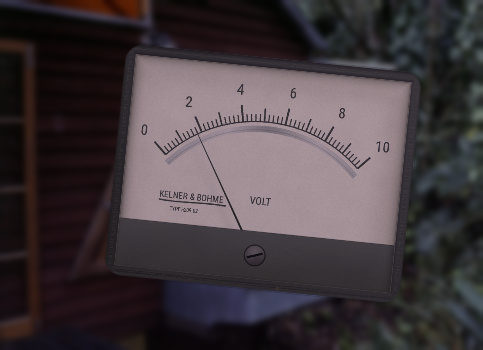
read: {"value": 1.8, "unit": "V"}
